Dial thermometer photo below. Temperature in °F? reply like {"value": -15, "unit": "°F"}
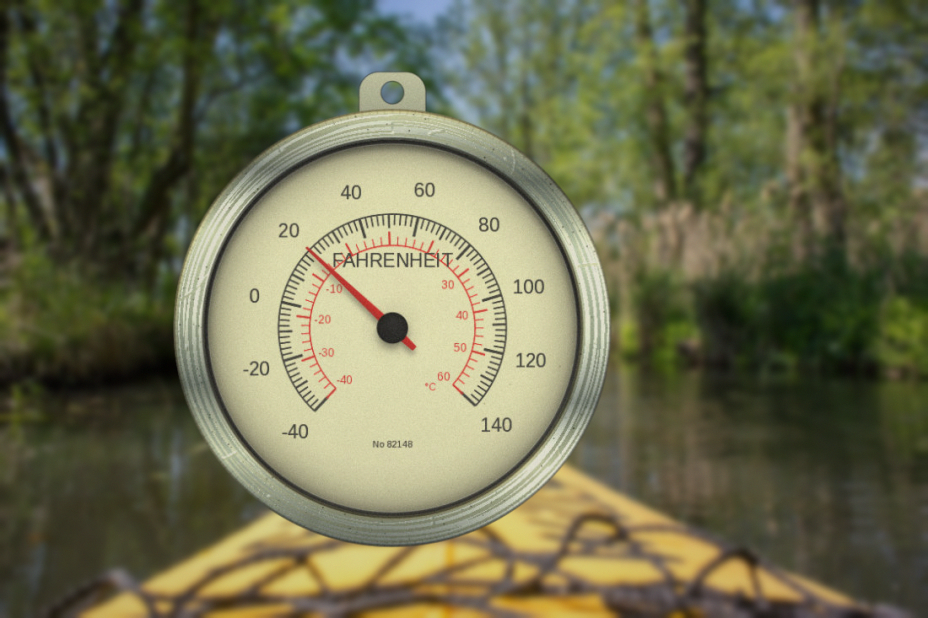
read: {"value": 20, "unit": "°F"}
